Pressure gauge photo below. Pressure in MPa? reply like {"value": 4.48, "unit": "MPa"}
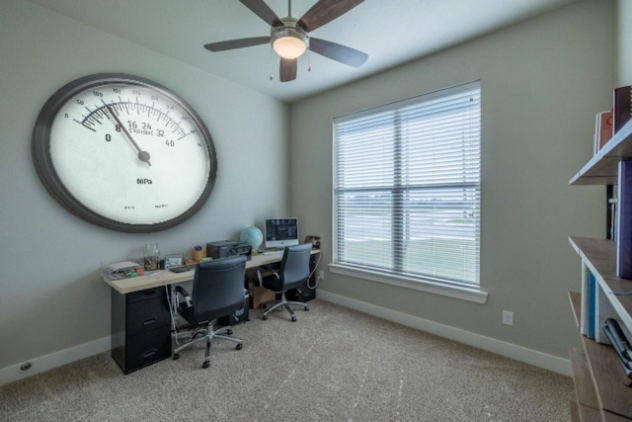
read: {"value": 10, "unit": "MPa"}
